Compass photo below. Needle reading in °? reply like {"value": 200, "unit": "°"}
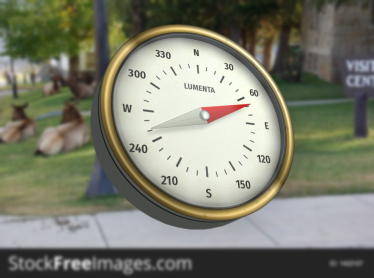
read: {"value": 70, "unit": "°"}
